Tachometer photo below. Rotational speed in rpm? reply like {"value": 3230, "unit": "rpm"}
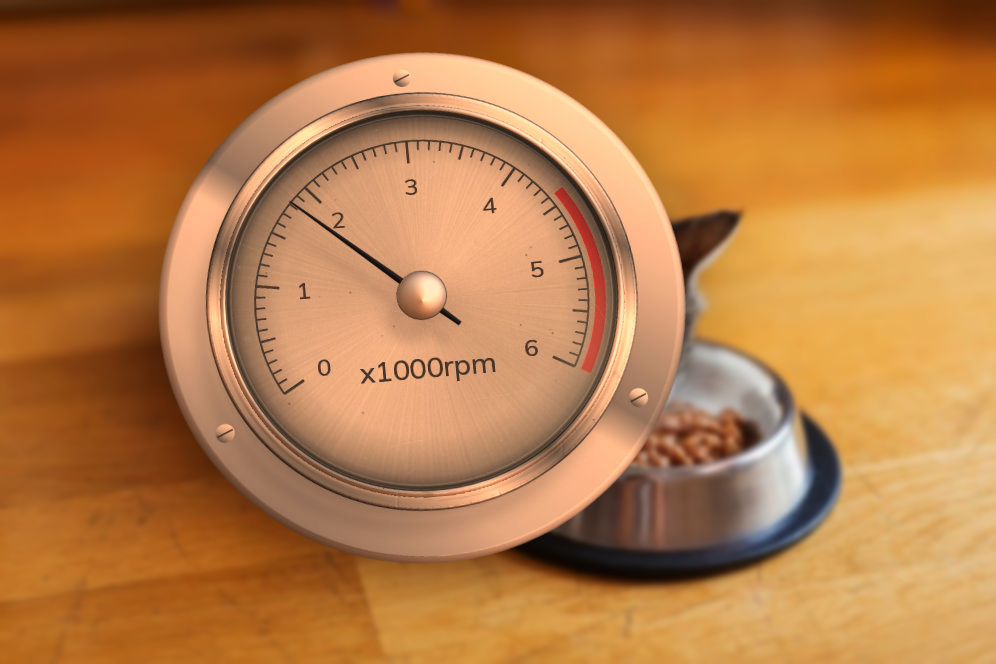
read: {"value": 1800, "unit": "rpm"}
